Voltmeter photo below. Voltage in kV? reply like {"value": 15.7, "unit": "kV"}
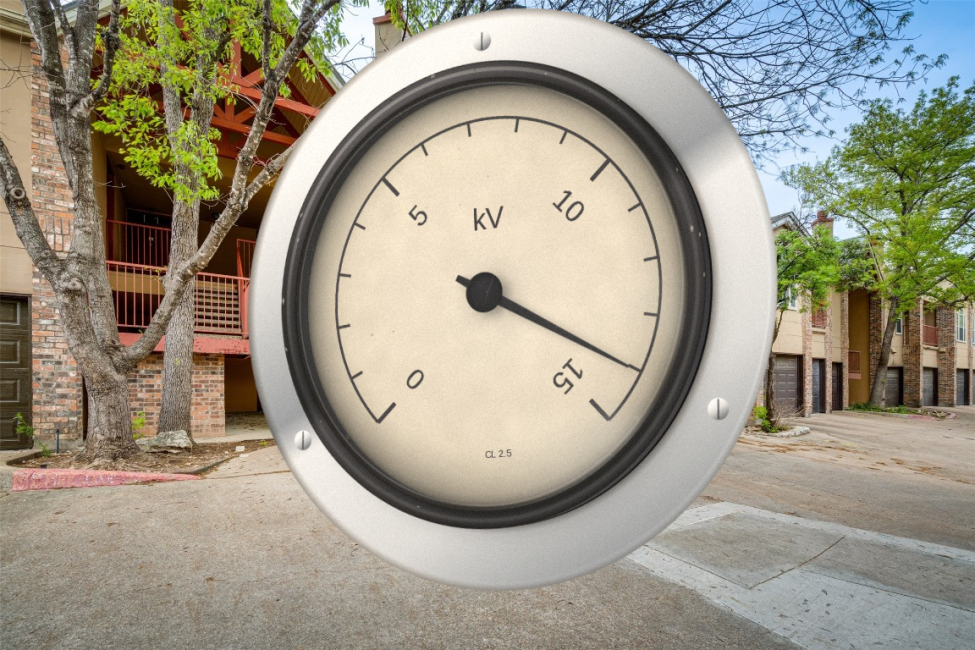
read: {"value": 14, "unit": "kV"}
